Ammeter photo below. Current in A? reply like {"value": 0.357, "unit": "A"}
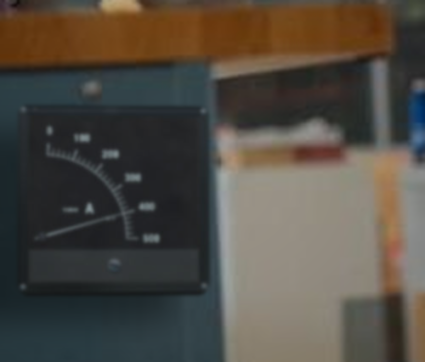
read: {"value": 400, "unit": "A"}
